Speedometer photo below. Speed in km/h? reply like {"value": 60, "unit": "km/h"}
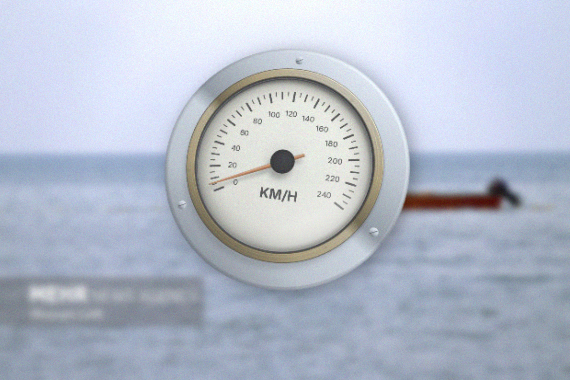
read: {"value": 5, "unit": "km/h"}
